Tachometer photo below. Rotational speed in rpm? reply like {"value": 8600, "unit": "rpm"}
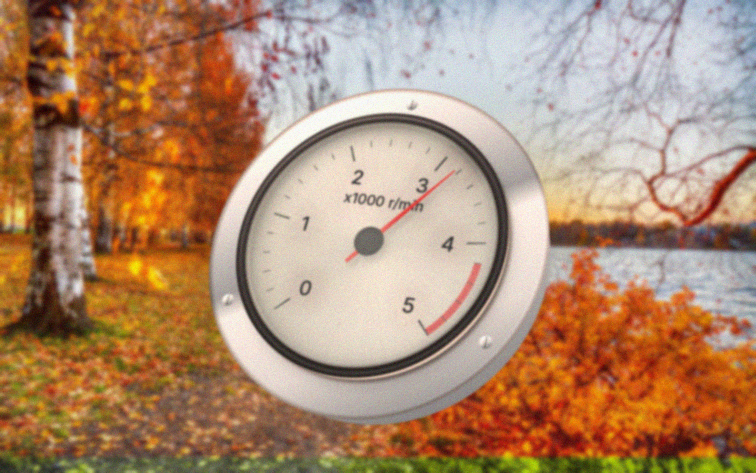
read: {"value": 3200, "unit": "rpm"}
